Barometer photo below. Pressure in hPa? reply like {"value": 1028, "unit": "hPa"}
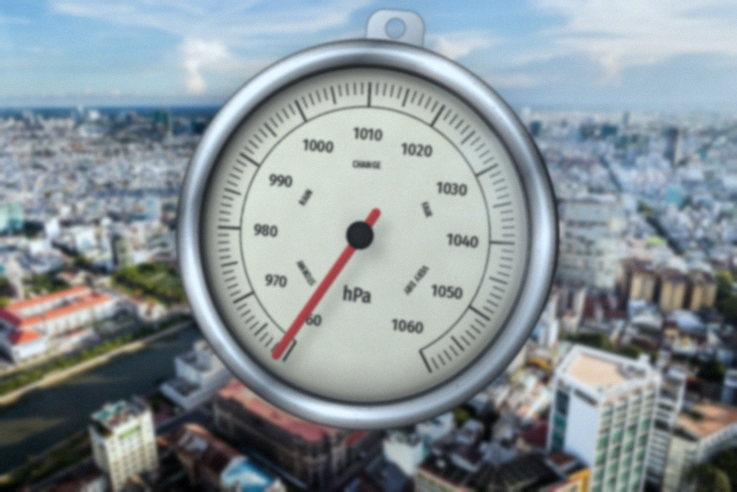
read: {"value": 961, "unit": "hPa"}
